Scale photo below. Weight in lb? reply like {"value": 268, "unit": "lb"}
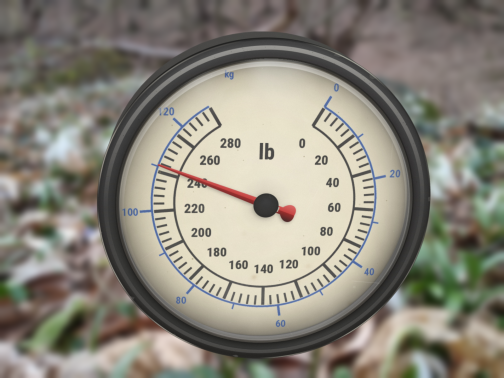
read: {"value": 244, "unit": "lb"}
